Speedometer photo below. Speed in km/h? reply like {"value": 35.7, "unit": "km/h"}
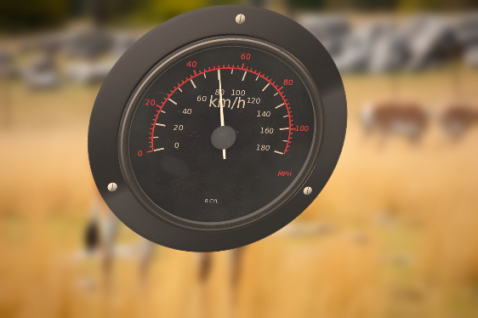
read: {"value": 80, "unit": "km/h"}
